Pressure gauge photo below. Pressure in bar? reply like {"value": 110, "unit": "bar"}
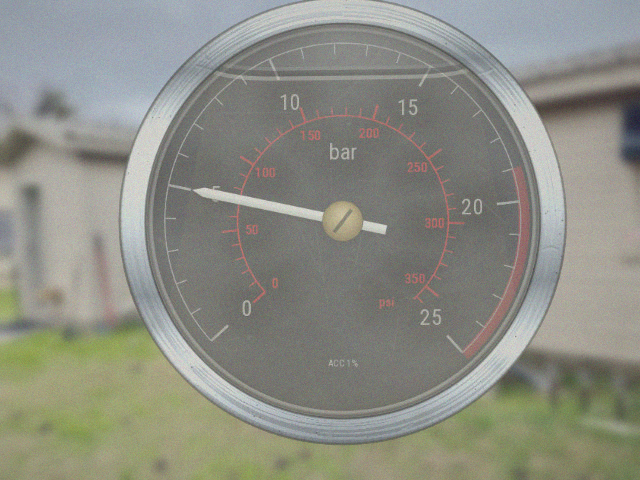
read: {"value": 5, "unit": "bar"}
